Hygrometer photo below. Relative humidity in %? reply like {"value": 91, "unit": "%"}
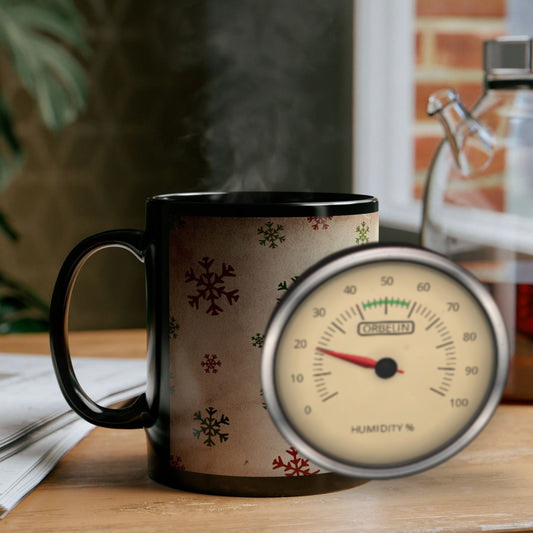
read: {"value": 20, "unit": "%"}
